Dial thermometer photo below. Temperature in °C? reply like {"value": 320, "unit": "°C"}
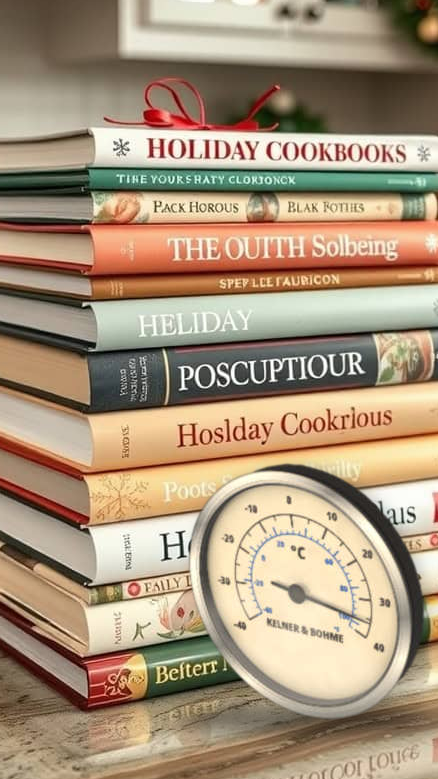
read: {"value": 35, "unit": "°C"}
